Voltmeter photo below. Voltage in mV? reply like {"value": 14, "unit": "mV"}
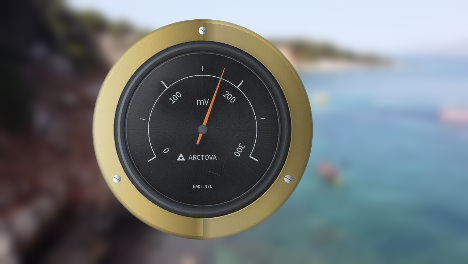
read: {"value": 175, "unit": "mV"}
